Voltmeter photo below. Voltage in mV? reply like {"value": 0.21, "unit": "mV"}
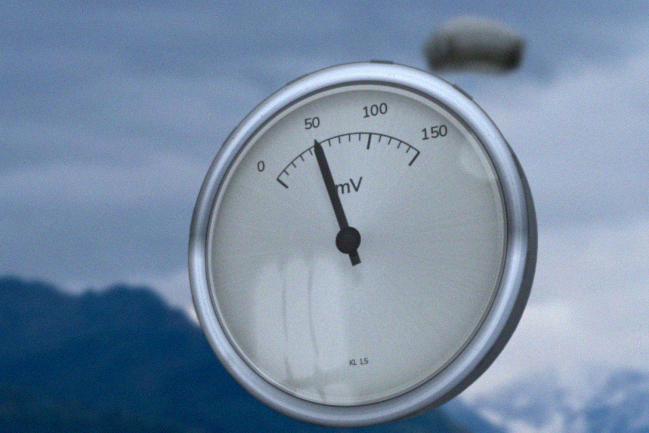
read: {"value": 50, "unit": "mV"}
